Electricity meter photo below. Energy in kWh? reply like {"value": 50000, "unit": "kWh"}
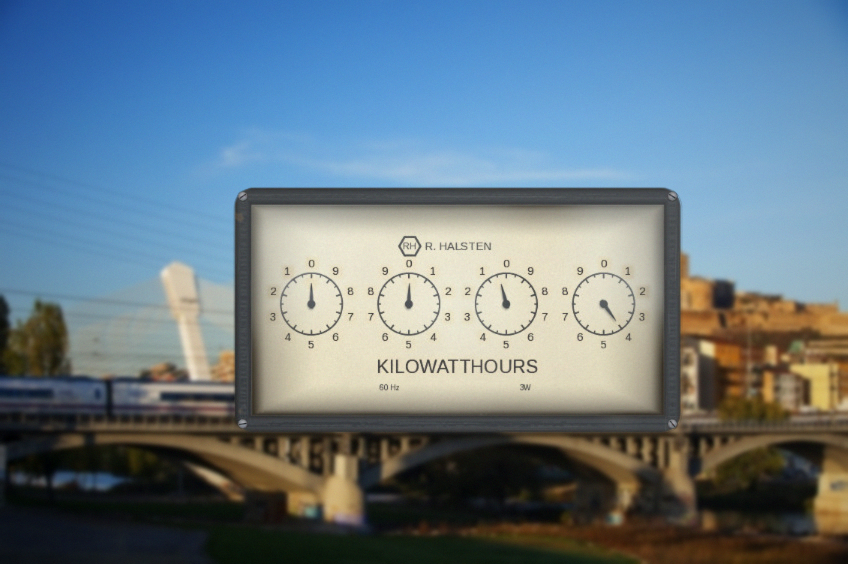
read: {"value": 4, "unit": "kWh"}
